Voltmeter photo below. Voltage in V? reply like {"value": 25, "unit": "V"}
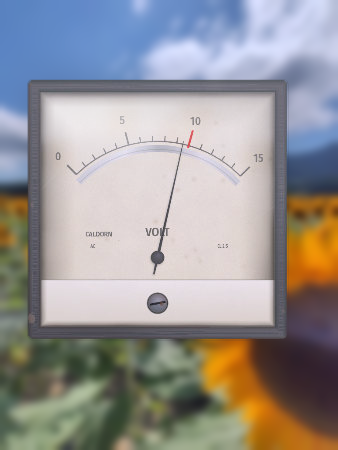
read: {"value": 9.5, "unit": "V"}
